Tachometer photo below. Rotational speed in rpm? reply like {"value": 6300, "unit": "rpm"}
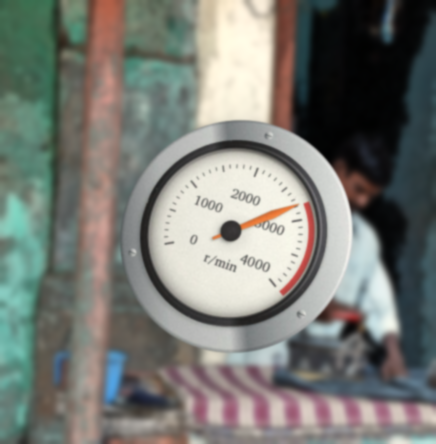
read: {"value": 2800, "unit": "rpm"}
